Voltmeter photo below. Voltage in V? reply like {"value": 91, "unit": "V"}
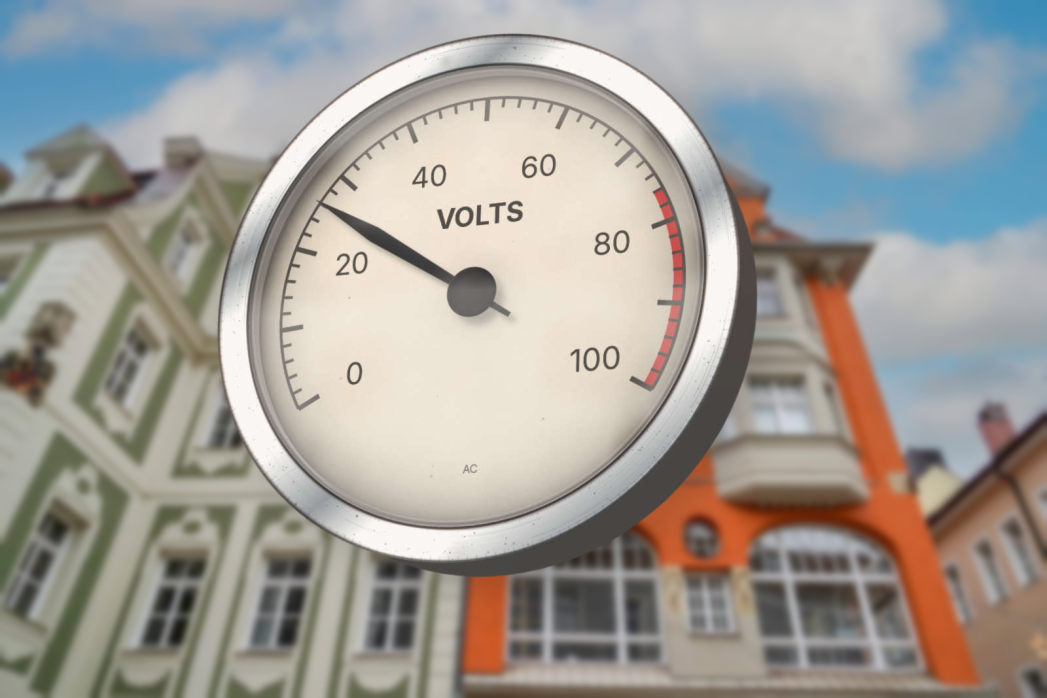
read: {"value": 26, "unit": "V"}
